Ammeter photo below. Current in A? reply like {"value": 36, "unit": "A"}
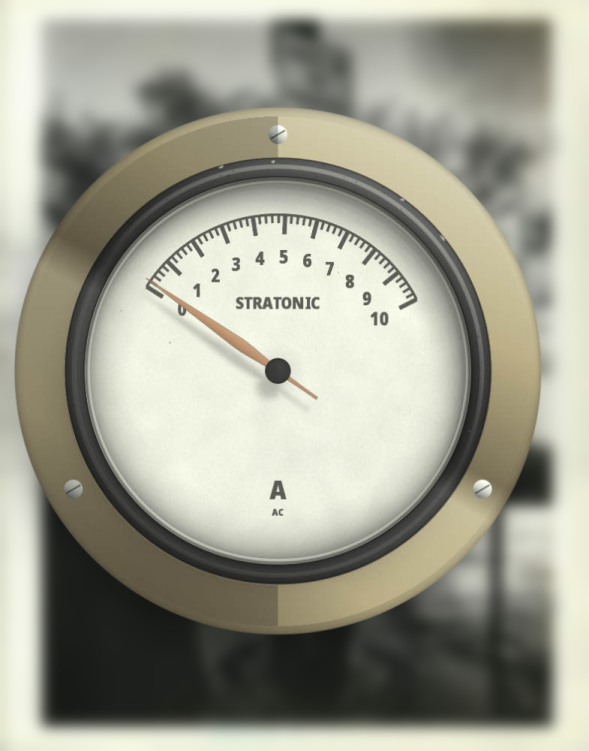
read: {"value": 0.2, "unit": "A"}
